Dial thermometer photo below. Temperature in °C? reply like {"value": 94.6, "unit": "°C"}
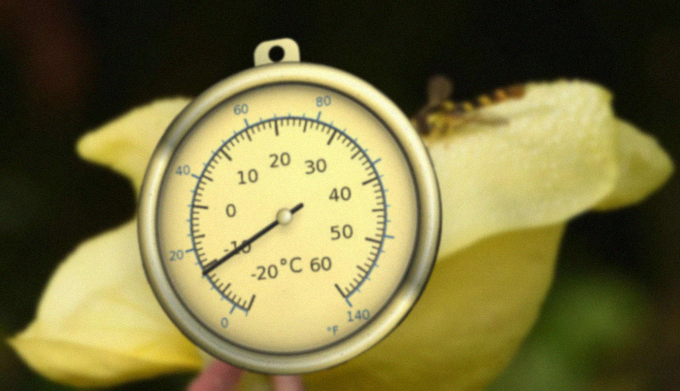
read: {"value": -11, "unit": "°C"}
